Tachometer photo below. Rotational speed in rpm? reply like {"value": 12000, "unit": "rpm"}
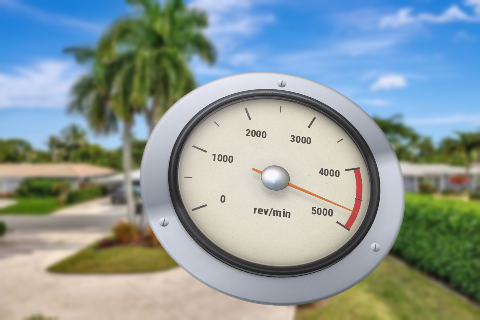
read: {"value": 4750, "unit": "rpm"}
